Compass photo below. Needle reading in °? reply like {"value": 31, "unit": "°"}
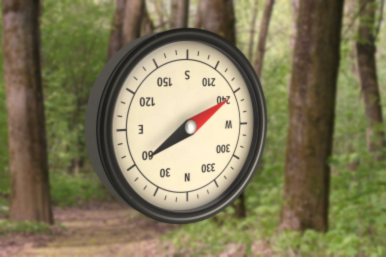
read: {"value": 240, "unit": "°"}
